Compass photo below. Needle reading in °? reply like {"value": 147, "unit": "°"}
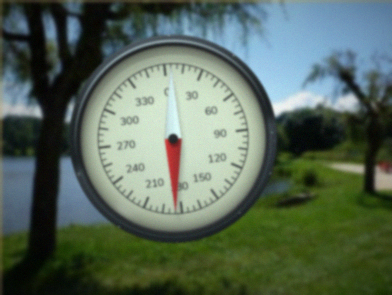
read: {"value": 185, "unit": "°"}
